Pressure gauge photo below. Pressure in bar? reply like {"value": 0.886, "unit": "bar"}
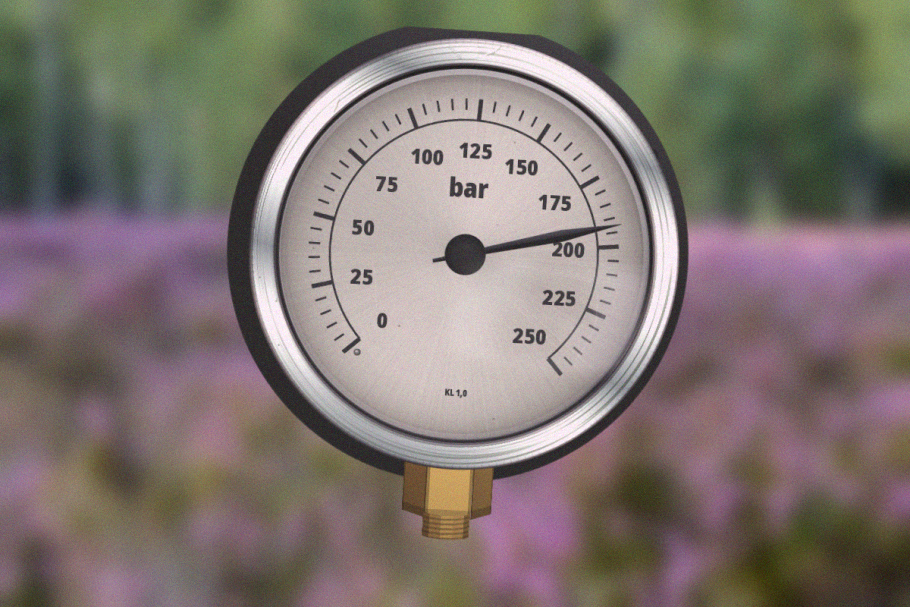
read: {"value": 192.5, "unit": "bar"}
